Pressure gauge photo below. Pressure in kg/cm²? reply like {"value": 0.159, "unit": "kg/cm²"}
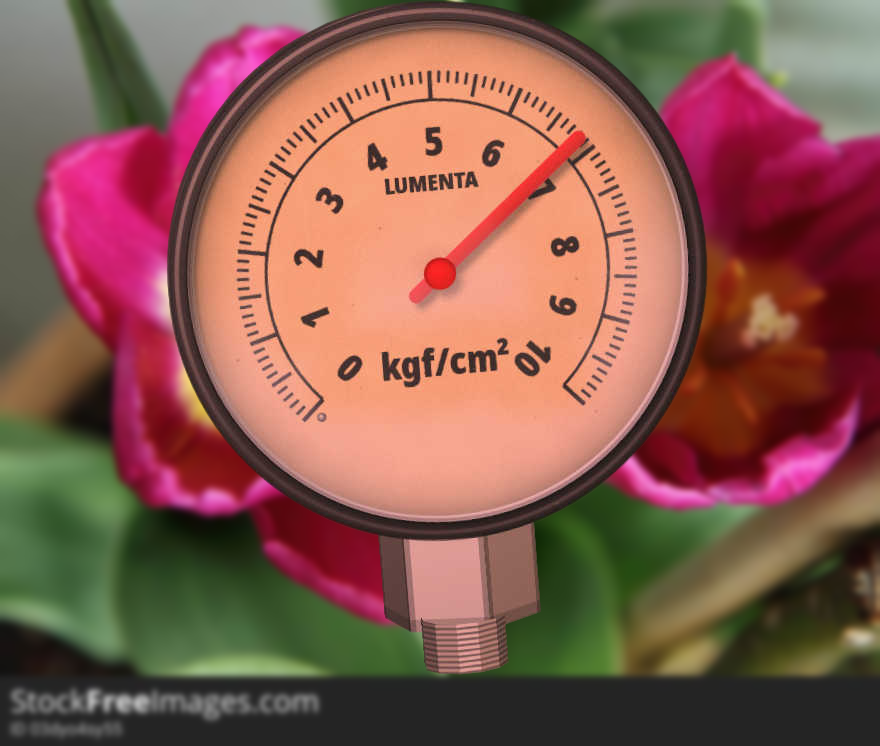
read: {"value": 6.8, "unit": "kg/cm²"}
